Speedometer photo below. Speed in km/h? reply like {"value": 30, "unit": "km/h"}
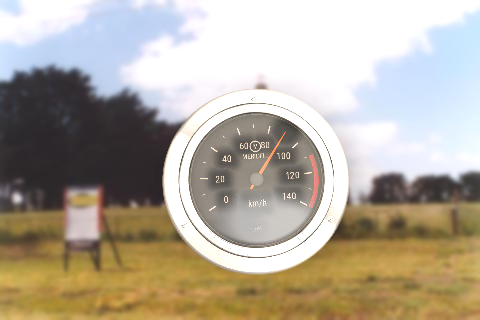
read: {"value": 90, "unit": "km/h"}
